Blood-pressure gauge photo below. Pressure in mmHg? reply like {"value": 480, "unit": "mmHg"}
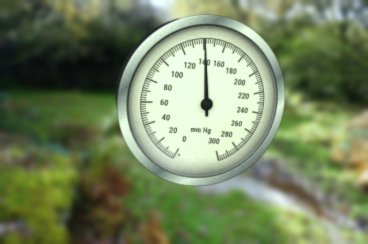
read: {"value": 140, "unit": "mmHg"}
